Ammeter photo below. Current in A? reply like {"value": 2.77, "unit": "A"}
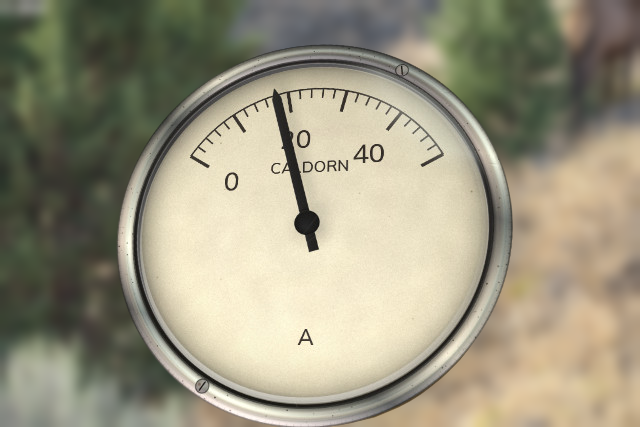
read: {"value": 18, "unit": "A"}
